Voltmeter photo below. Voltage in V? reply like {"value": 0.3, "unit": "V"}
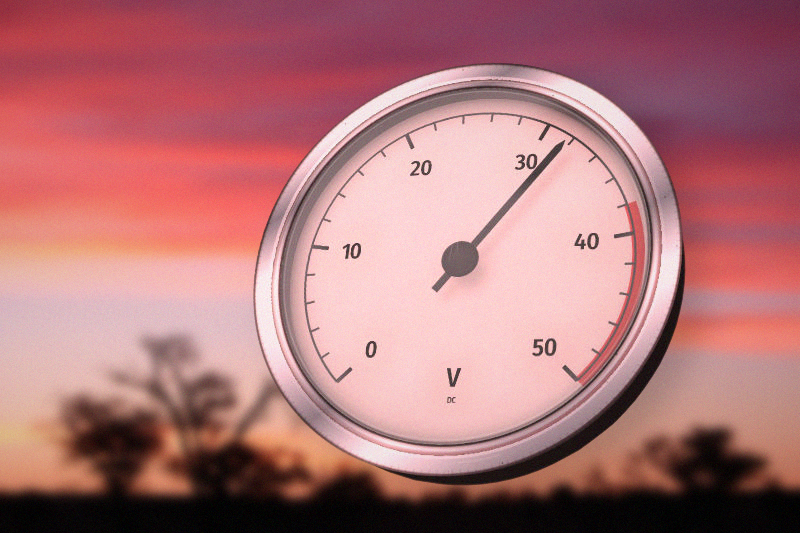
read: {"value": 32, "unit": "V"}
